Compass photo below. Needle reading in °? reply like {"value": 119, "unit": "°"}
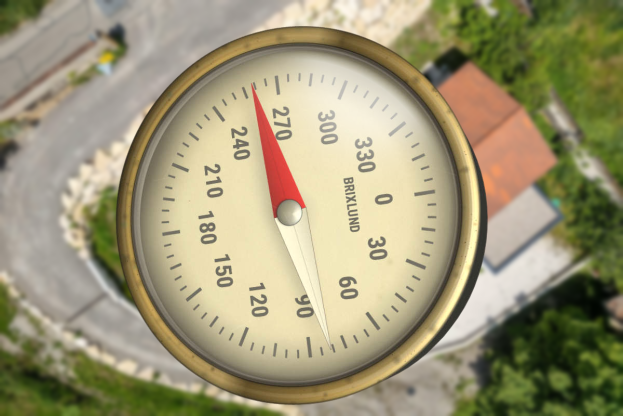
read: {"value": 260, "unit": "°"}
